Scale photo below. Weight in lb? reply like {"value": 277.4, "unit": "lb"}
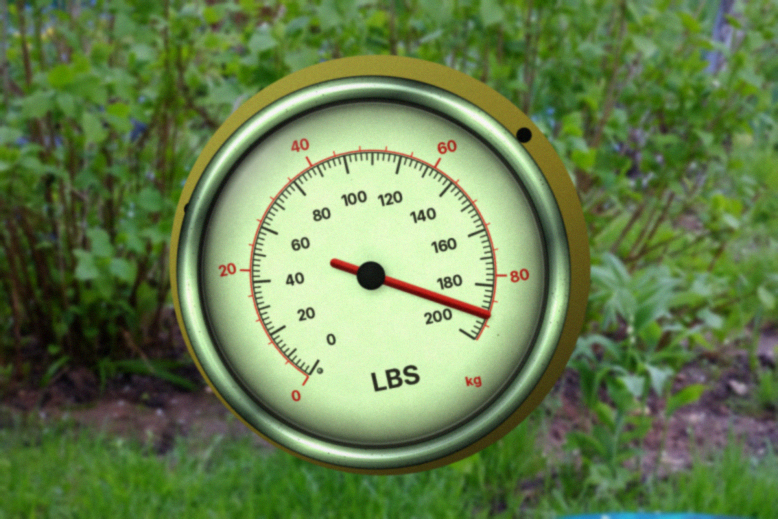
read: {"value": 190, "unit": "lb"}
